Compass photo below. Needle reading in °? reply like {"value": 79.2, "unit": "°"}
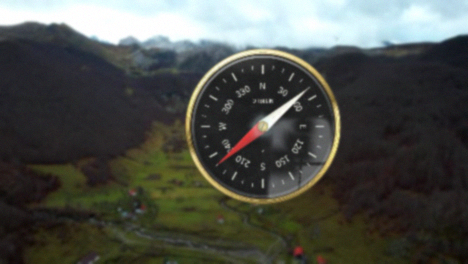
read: {"value": 230, "unit": "°"}
